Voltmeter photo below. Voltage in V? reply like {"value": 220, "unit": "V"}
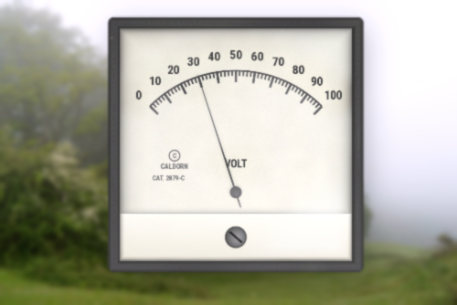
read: {"value": 30, "unit": "V"}
